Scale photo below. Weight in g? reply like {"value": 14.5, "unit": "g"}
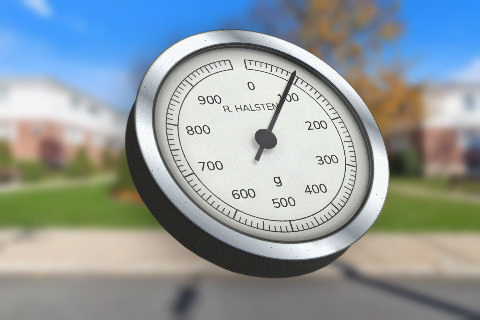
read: {"value": 90, "unit": "g"}
